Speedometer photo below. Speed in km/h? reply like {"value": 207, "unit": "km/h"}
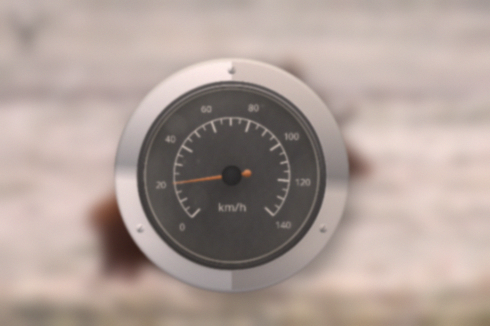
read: {"value": 20, "unit": "km/h"}
